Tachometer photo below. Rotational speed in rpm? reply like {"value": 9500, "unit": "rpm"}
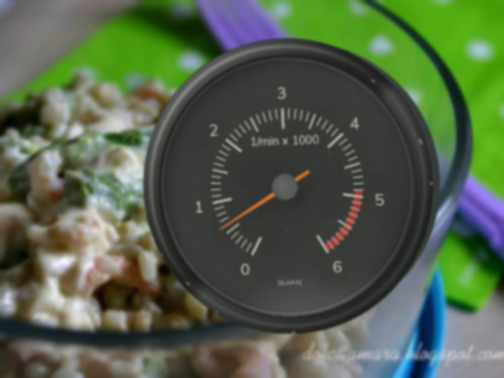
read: {"value": 600, "unit": "rpm"}
